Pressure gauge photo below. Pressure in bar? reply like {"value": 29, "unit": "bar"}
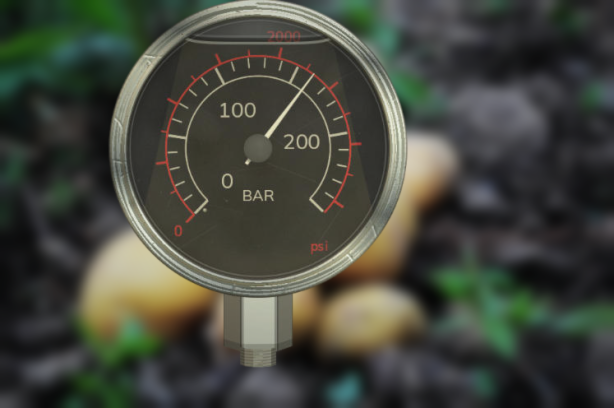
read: {"value": 160, "unit": "bar"}
